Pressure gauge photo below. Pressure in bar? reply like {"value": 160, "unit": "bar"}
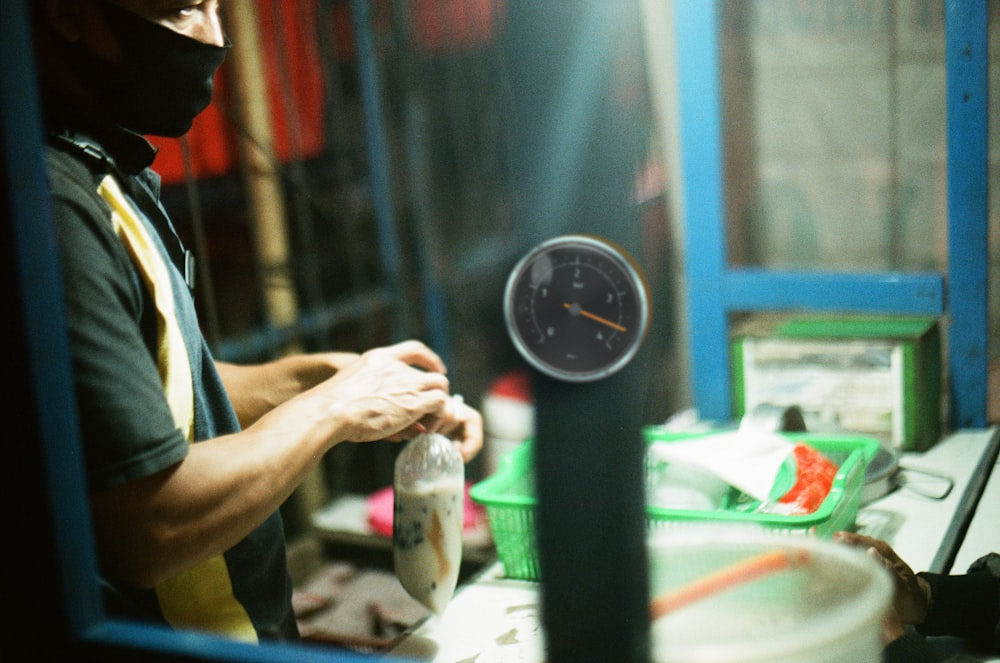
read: {"value": 3.6, "unit": "bar"}
